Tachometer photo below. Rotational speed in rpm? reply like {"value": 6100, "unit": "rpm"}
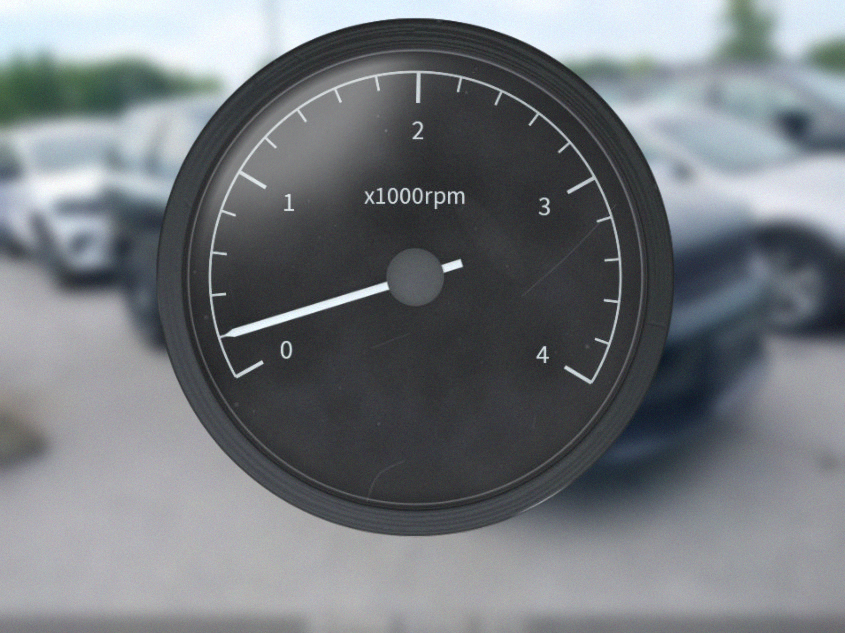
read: {"value": 200, "unit": "rpm"}
